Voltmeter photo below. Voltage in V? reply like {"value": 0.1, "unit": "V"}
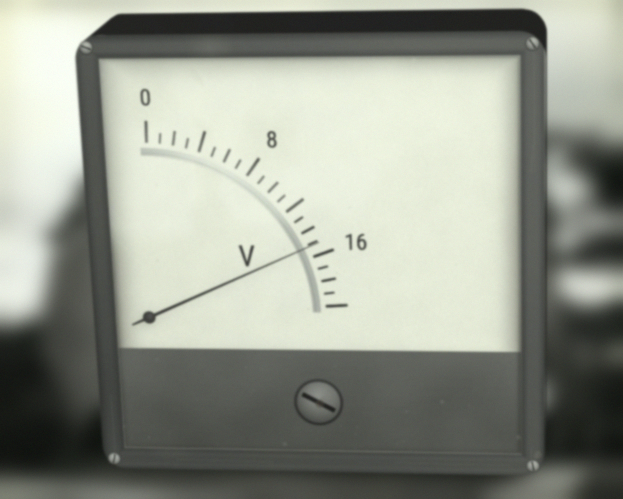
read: {"value": 15, "unit": "V"}
